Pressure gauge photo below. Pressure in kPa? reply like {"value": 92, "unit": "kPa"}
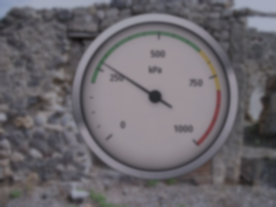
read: {"value": 275, "unit": "kPa"}
